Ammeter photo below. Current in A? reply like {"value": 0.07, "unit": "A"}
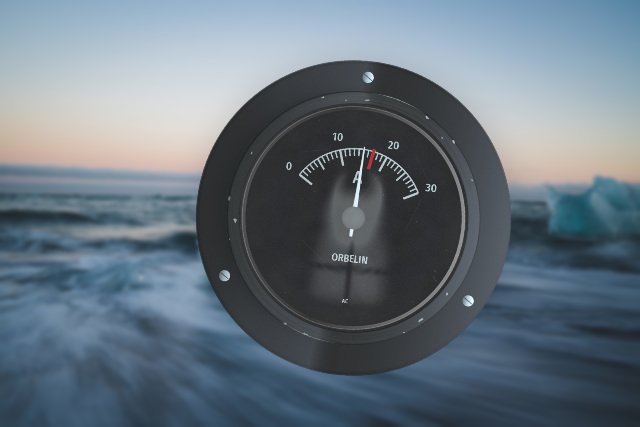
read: {"value": 15, "unit": "A"}
